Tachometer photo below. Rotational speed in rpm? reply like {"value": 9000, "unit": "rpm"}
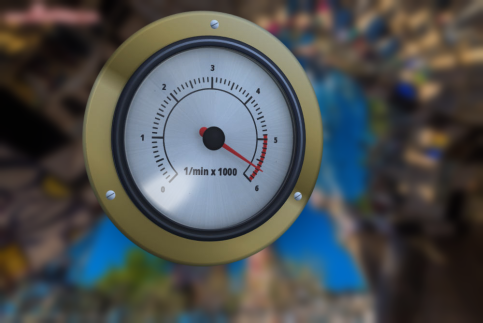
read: {"value": 5700, "unit": "rpm"}
